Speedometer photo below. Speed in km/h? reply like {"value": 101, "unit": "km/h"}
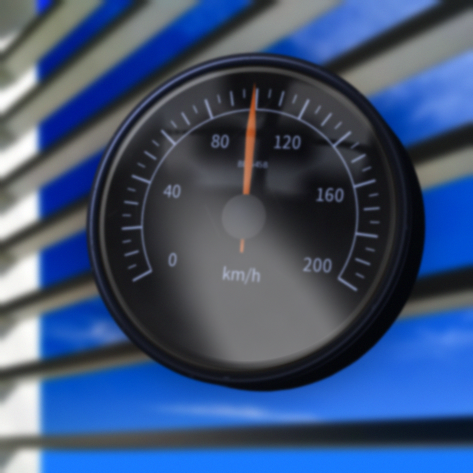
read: {"value": 100, "unit": "km/h"}
